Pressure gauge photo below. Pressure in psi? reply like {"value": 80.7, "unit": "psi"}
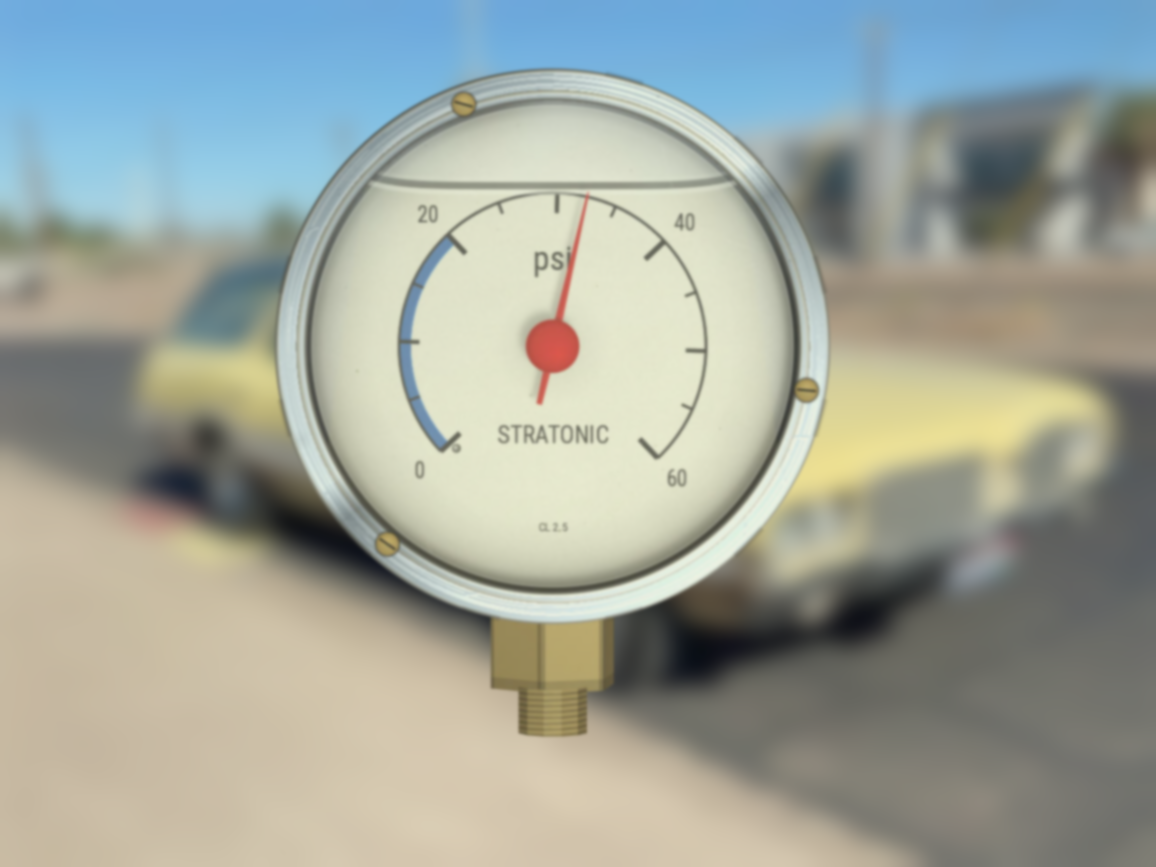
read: {"value": 32.5, "unit": "psi"}
